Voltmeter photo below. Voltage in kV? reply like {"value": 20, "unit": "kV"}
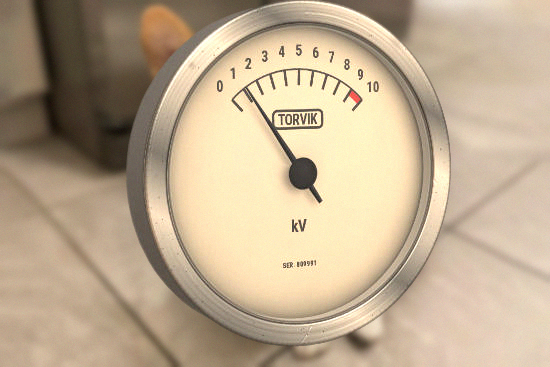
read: {"value": 1, "unit": "kV"}
